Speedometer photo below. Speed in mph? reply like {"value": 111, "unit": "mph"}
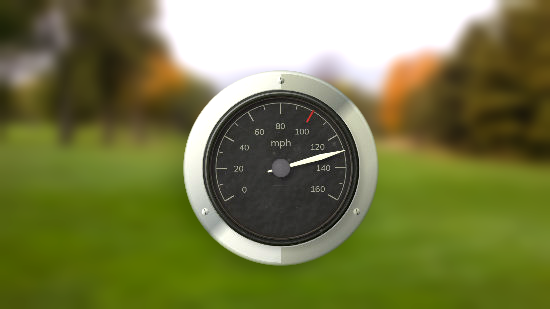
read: {"value": 130, "unit": "mph"}
